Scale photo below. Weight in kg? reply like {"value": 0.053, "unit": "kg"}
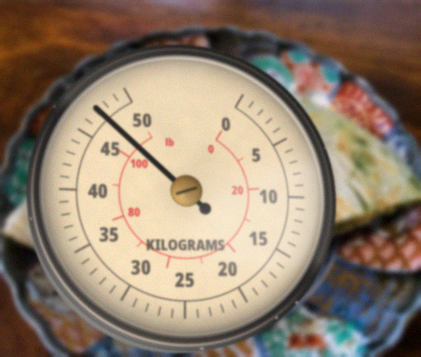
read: {"value": 47, "unit": "kg"}
